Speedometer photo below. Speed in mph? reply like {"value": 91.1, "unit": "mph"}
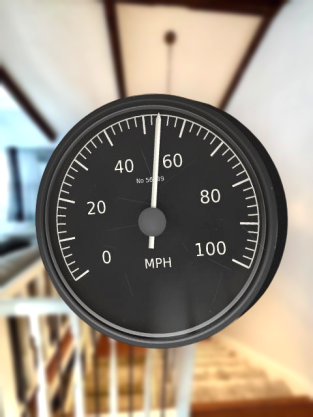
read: {"value": 54, "unit": "mph"}
